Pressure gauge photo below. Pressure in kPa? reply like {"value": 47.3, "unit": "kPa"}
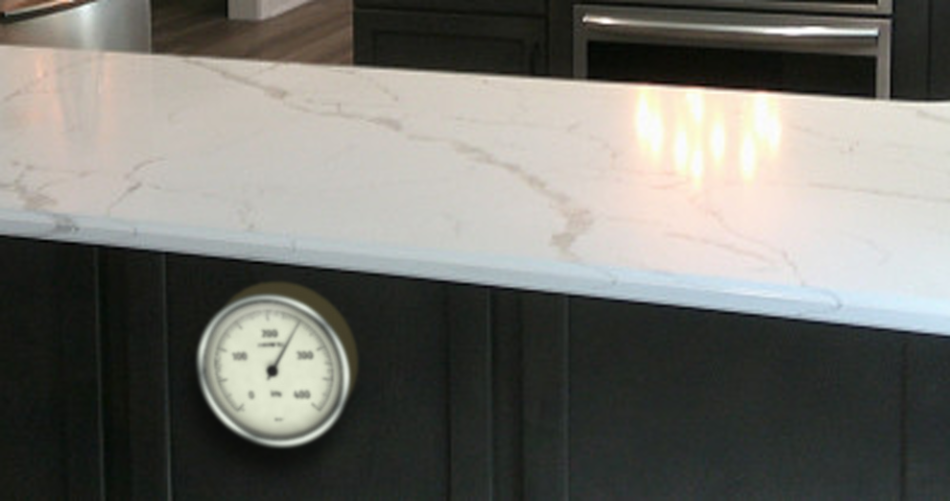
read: {"value": 250, "unit": "kPa"}
